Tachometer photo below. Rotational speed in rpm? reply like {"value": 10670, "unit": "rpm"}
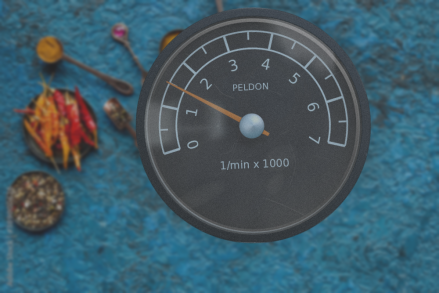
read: {"value": 1500, "unit": "rpm"}
